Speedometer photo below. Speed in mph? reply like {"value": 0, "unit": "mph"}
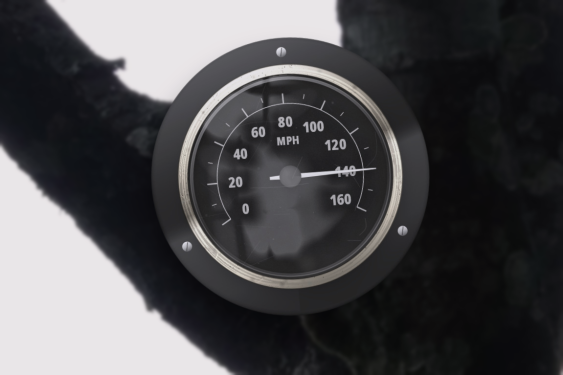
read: {"value": 140, "unit": "mph"}
